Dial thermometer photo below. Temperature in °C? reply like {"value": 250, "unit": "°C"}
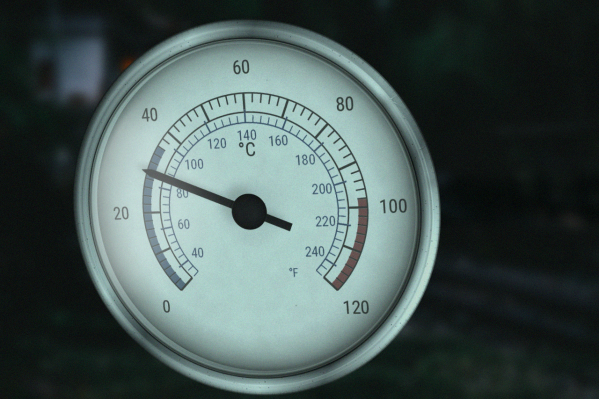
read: {"value": 30, "unit": "°C"}
